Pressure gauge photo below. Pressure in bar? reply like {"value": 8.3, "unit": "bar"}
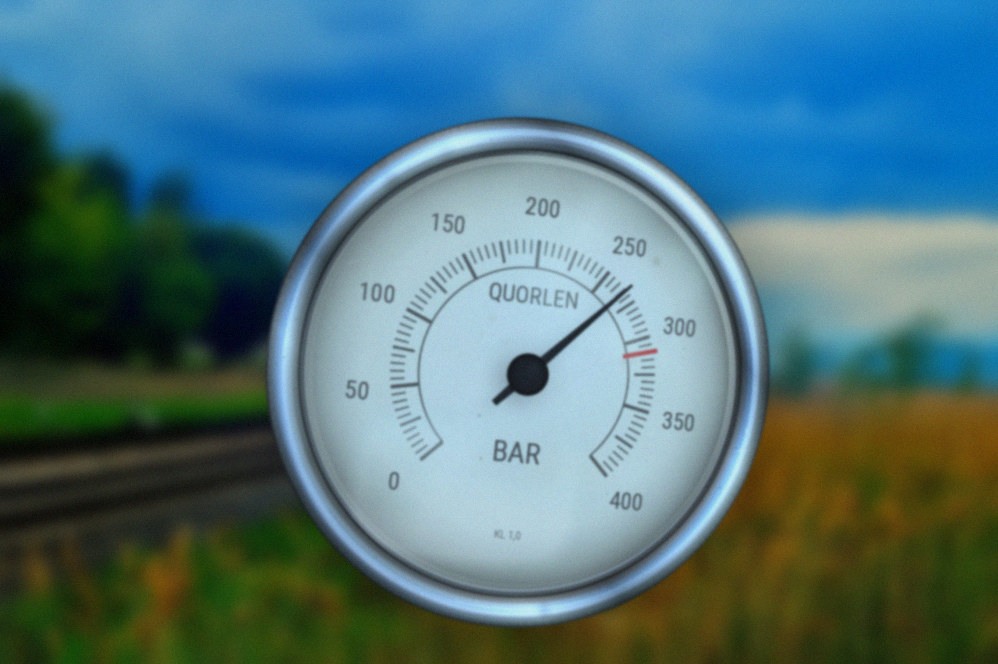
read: {"value": 265, "unit": "bar"}
